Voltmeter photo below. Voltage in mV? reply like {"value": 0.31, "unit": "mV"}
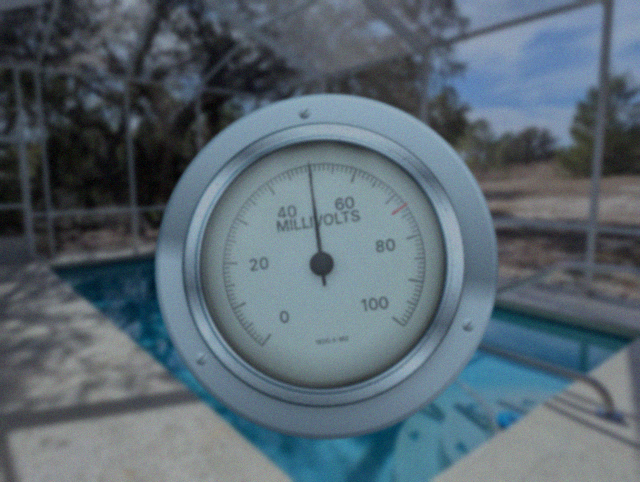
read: {"value": 50, "unit": "mV"}
